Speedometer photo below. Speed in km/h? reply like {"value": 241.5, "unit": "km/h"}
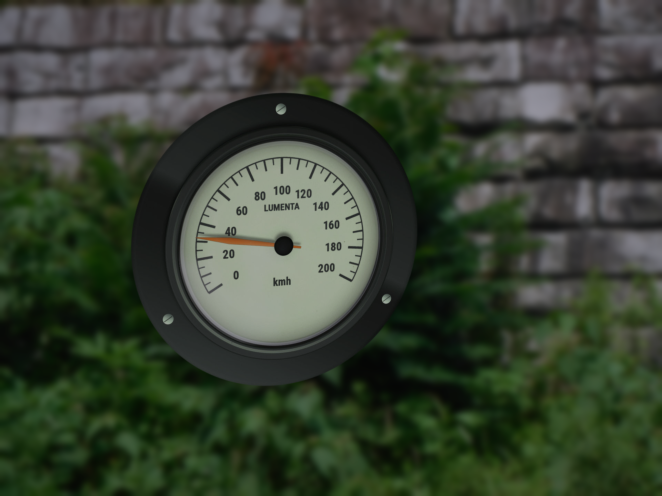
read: {"value": 32.5, "unit": "km/h"}
